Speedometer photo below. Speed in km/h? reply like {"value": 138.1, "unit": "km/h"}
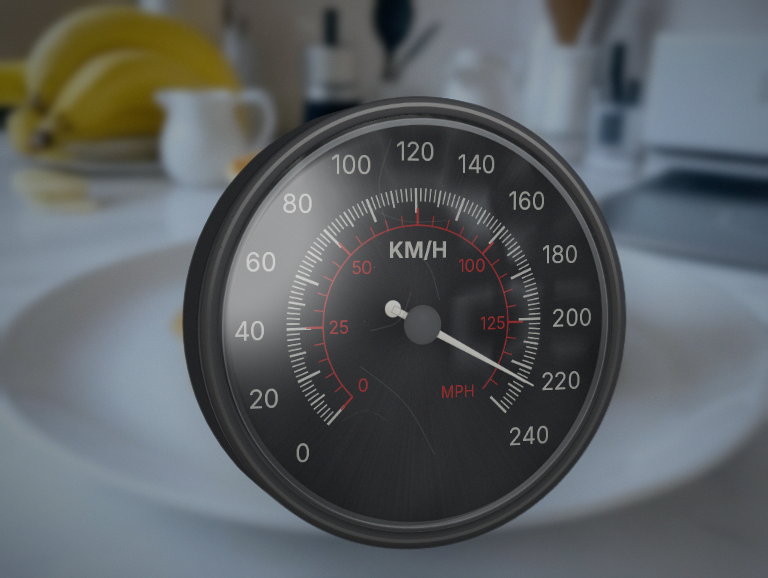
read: {"value": 226, "unit": "km/h"}
